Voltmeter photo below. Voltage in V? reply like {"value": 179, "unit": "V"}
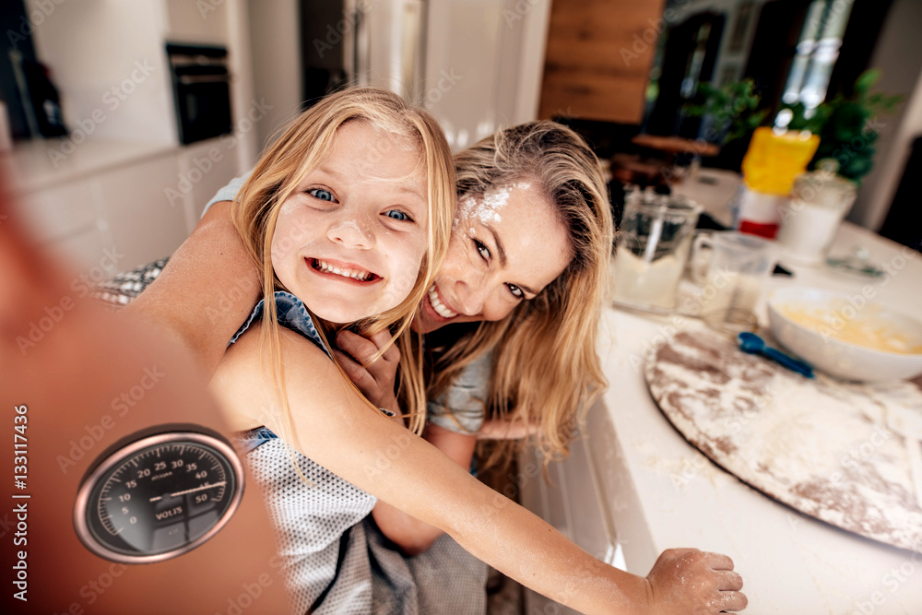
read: {"value": 45, "unit": "V"}
